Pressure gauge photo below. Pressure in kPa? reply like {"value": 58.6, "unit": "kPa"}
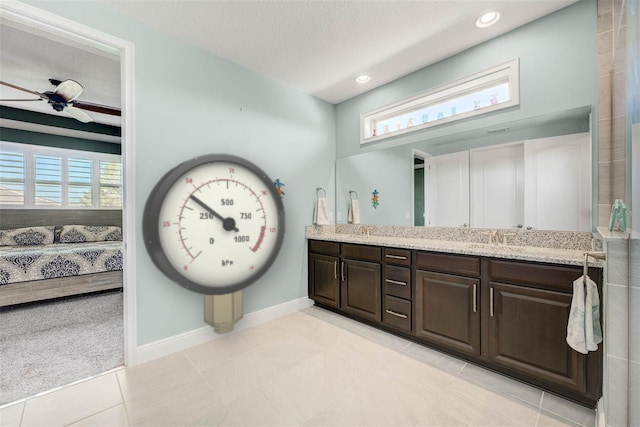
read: {"value": 300, "unit": "kPa"}
